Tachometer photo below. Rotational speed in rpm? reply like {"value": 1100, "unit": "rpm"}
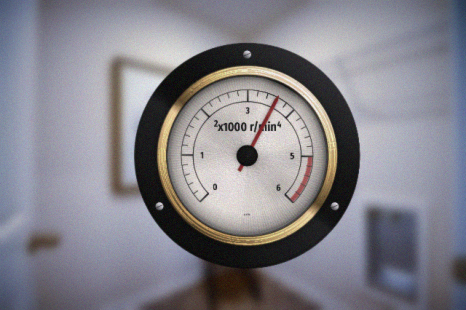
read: {"value": 3600, "unit": "rpm"}
